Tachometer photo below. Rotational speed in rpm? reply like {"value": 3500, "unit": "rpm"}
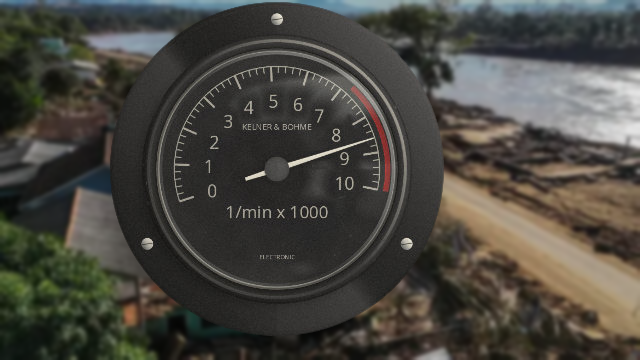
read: {"value": 8600, "unit": "rpm"}
